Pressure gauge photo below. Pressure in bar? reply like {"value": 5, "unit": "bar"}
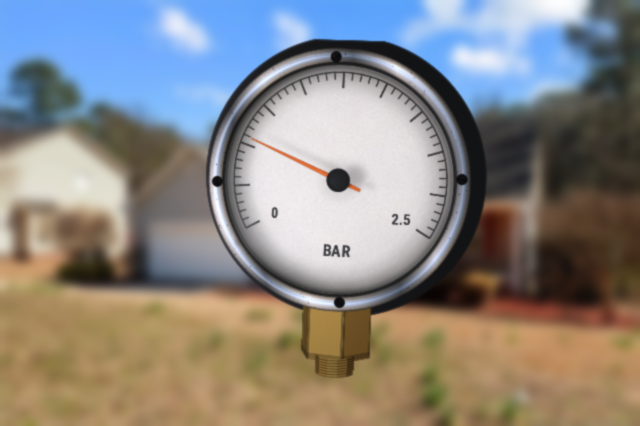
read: {"value": 0.55, "unit": "bar"}
